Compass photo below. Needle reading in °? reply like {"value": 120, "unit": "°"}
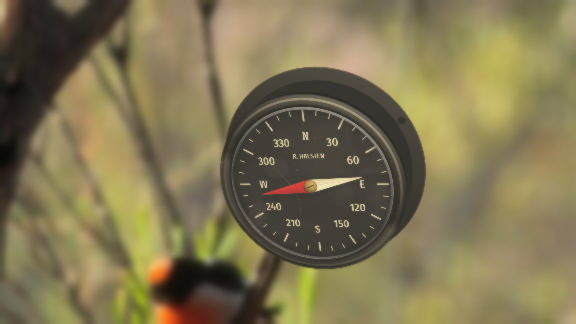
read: {"value": 260, "unit": "°"}
